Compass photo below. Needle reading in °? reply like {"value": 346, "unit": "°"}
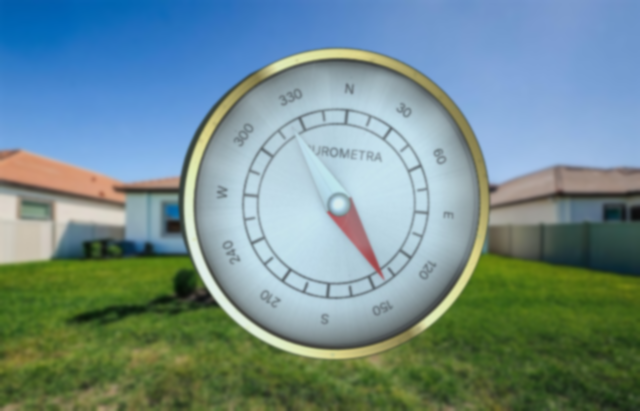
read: {"value": 142.5, "unit": "°"}
